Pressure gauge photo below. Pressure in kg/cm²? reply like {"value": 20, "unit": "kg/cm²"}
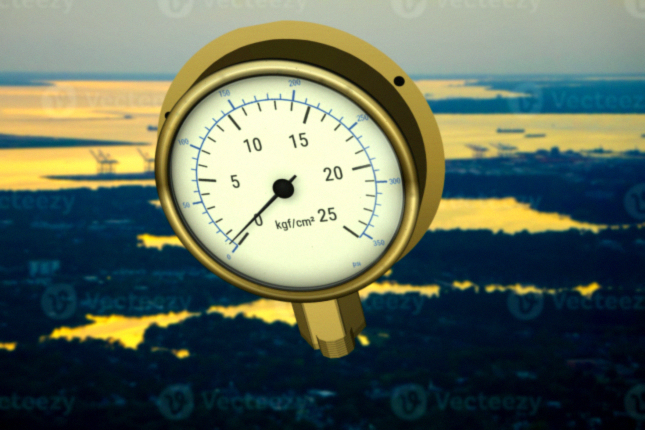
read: {"value": 0.5, "unit": "kg/cm²"}
